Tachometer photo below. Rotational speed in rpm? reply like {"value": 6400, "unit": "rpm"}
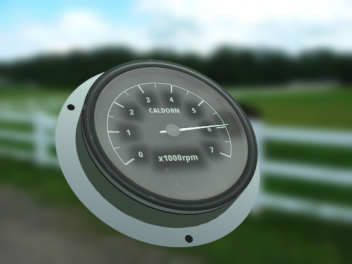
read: {"value": 6000, "unit": "rpm"}
